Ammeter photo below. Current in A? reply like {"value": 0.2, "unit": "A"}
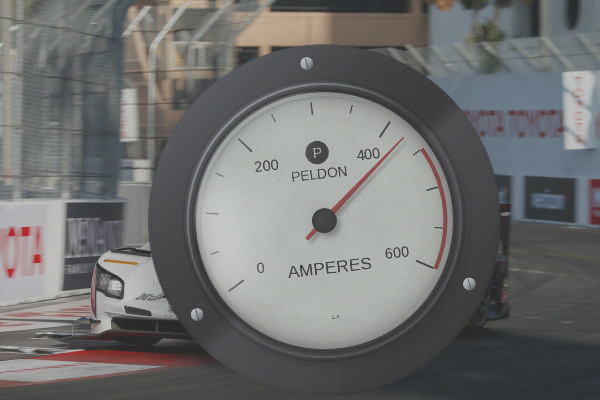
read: {"value": 425, "unit": "A"}
